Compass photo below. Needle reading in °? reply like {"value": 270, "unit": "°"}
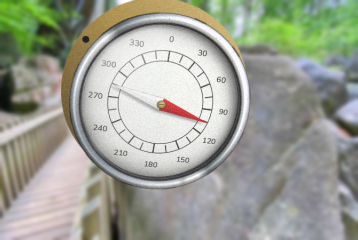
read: {"value": 105, "unit": "°"}
